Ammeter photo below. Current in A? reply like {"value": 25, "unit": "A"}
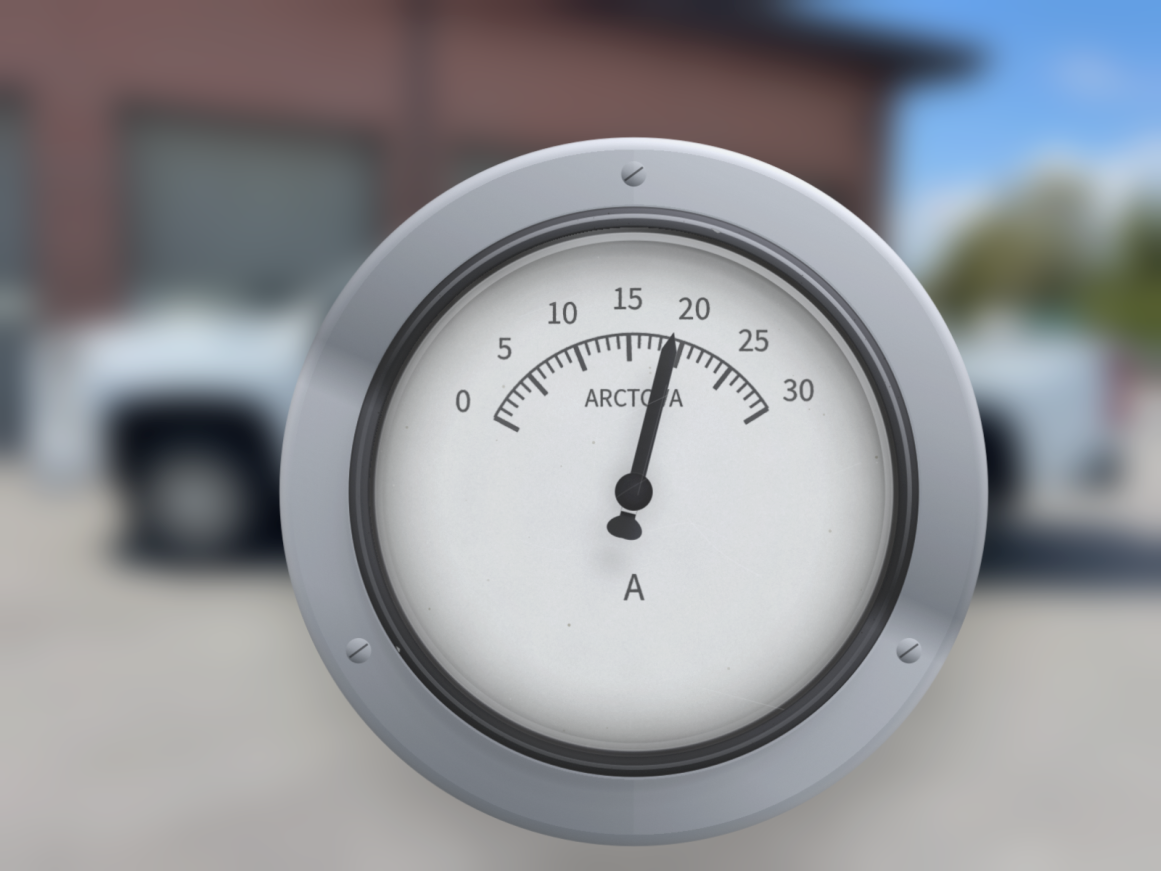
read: {"value": 19, "unit": "A"}
